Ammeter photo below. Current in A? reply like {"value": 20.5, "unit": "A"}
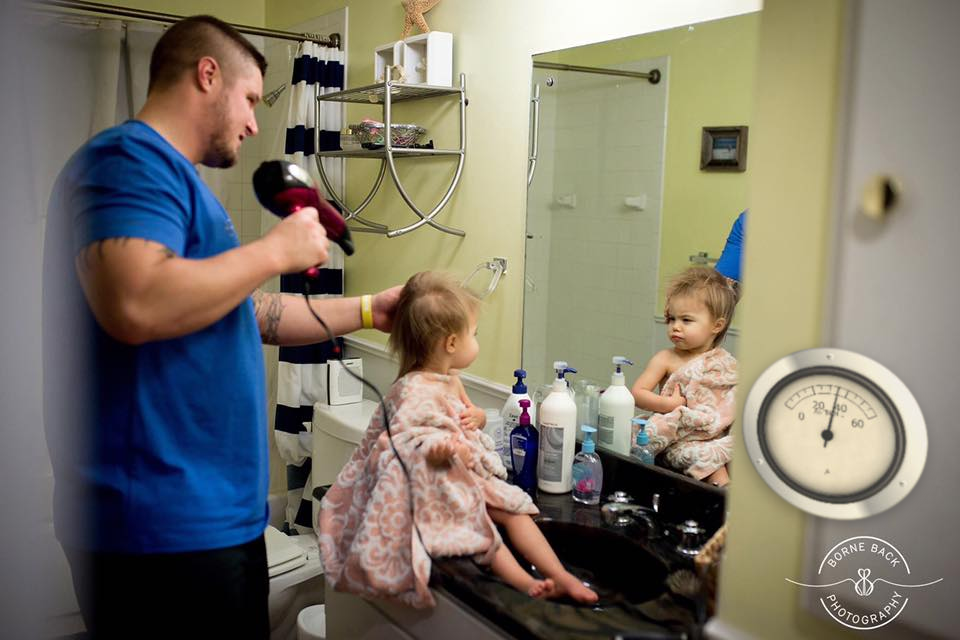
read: {"value": 35, "unit": "A"}
